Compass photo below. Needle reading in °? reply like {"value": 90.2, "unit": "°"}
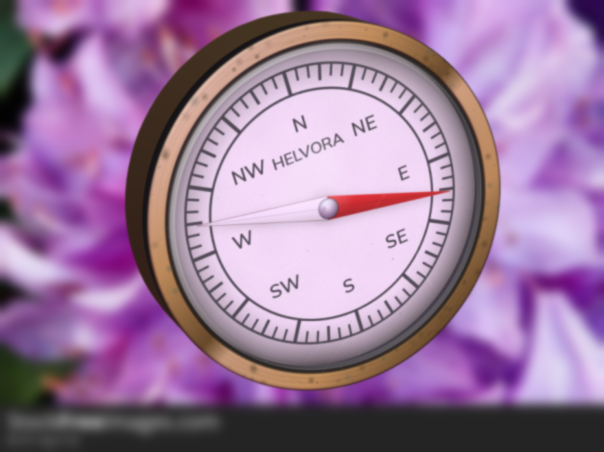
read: {"value": 105, "unit": "°"}
